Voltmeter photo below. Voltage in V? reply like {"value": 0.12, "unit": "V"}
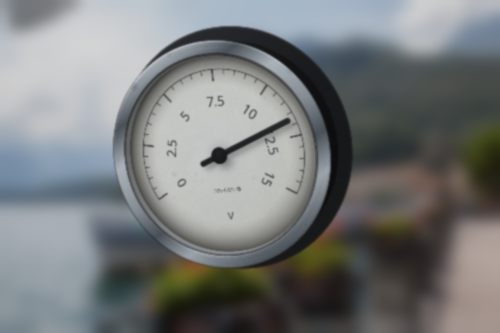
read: {"value": 11.75, "unit": "V"}
